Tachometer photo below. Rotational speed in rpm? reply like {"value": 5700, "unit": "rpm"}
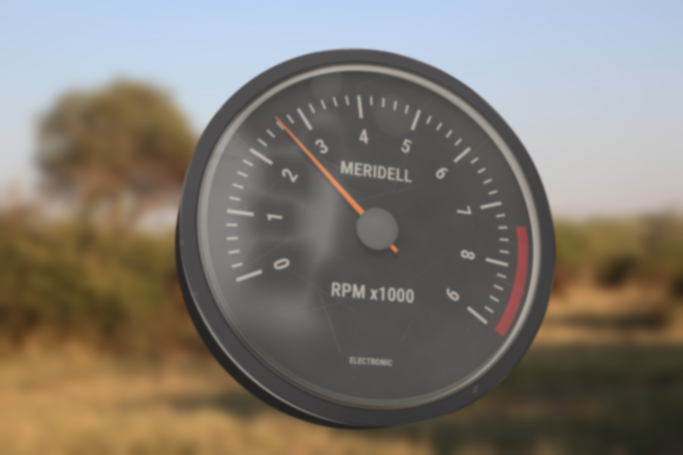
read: {"value": 2600, "unit": "rpm"}
